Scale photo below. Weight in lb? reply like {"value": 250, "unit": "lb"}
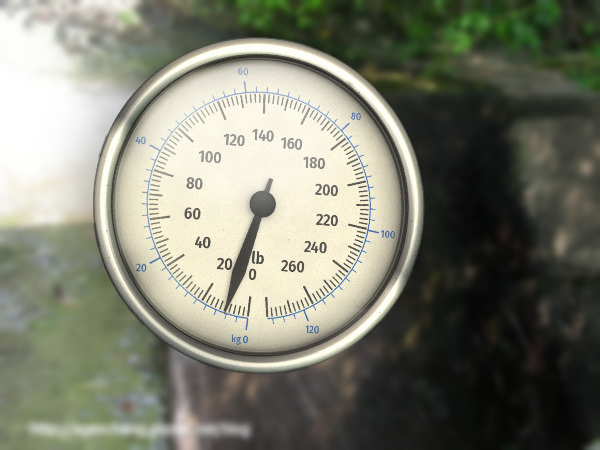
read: {"value": 10, "unit": "lb"}
